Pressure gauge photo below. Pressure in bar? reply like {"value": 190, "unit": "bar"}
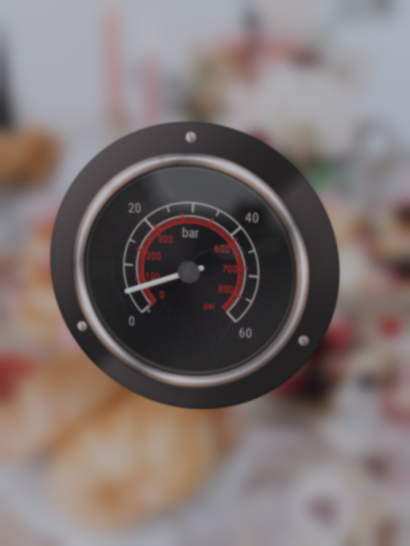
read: {"value": 5, "unit": "bar"}
